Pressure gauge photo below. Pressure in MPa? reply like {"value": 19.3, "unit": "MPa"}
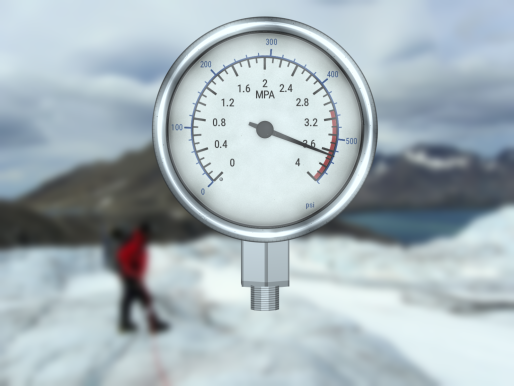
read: {"value": 3.65, "unit": "MPa"}
